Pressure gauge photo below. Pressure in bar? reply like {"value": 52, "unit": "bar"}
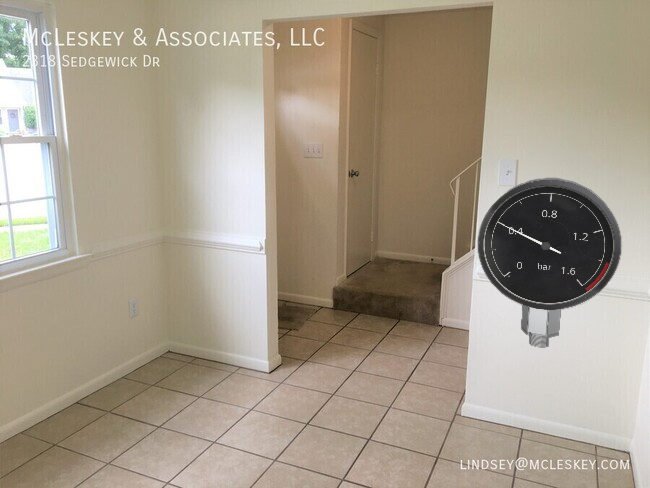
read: {"value": 0.4, "unit": "bar"}
